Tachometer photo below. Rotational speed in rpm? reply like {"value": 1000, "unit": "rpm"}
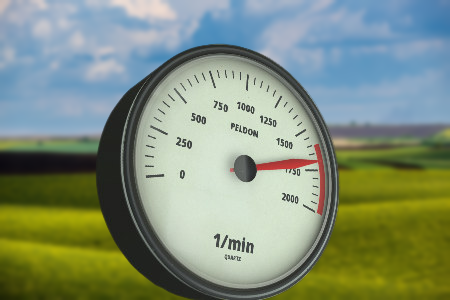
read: {"value": 1700, "unit": "rpm"}
